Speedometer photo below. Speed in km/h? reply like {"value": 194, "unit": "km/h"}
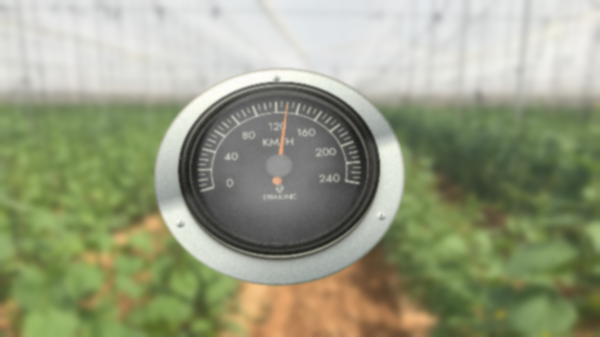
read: {"value": 130, "unit": "km/h"}
